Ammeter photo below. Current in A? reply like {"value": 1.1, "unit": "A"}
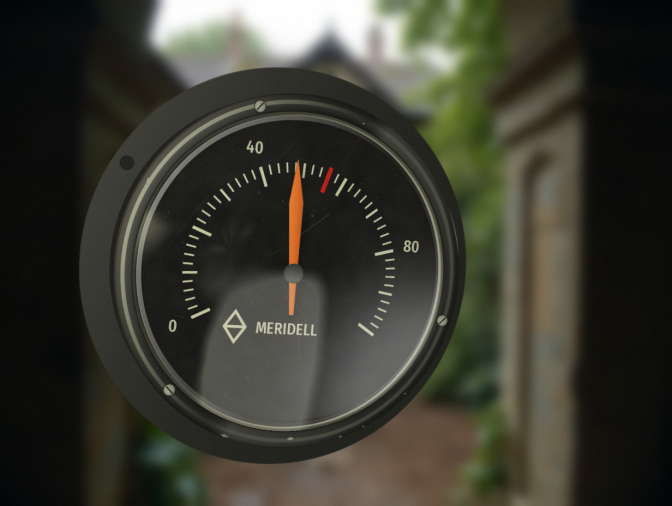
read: {"value": 48, "unit": "A"}
